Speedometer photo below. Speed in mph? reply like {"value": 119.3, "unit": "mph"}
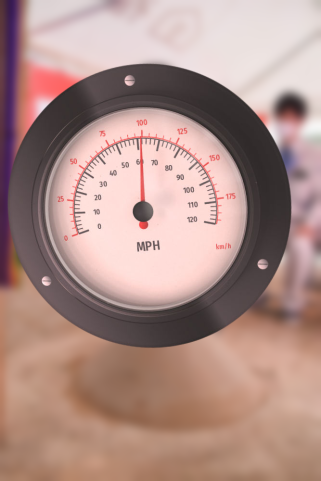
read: {"value": 62, "unit": "mph"}
